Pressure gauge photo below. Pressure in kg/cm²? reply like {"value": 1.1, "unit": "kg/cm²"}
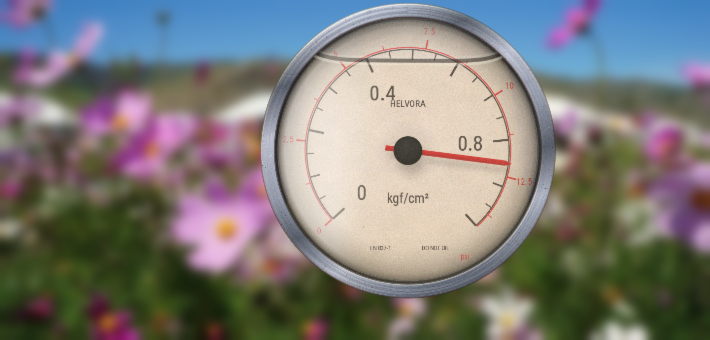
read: {"value": 0.85, "unit": "kg/cm²"}
